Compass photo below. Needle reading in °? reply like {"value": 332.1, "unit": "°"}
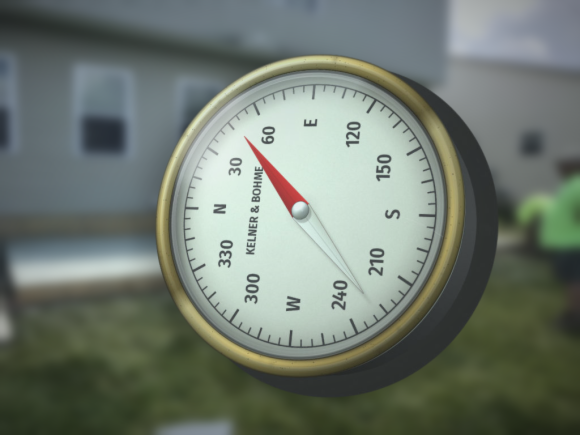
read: {"value": 47.5, "unit": "°"}
